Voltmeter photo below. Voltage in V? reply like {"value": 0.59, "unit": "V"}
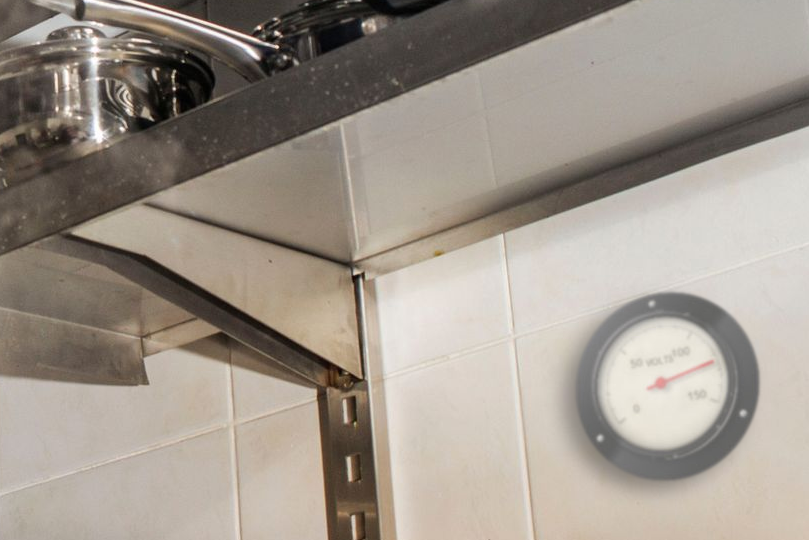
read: {"value": 125, "unit": "V"}
